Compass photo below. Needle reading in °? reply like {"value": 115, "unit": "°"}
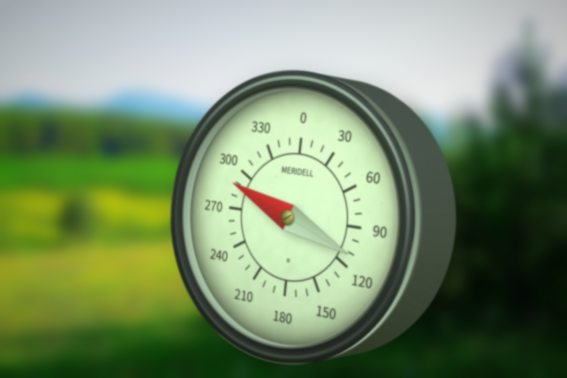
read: {"value": 290, "unit": "°"}
